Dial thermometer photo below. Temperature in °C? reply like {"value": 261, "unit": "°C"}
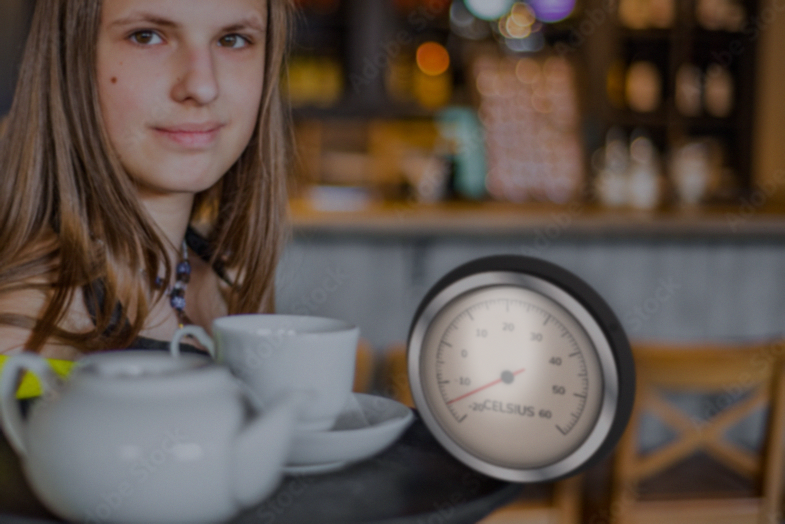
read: {"value": -15, "unit": "°C"}
